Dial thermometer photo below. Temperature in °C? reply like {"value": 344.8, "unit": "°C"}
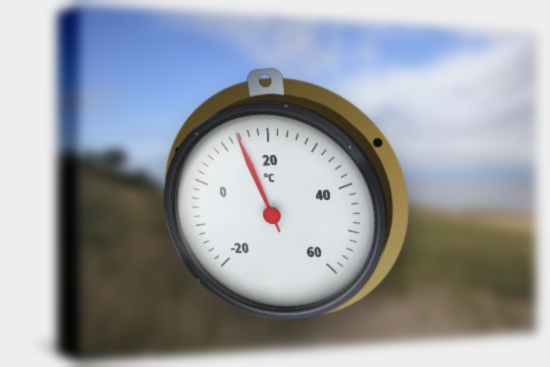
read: {"value": 14, "unit": "°C"}
